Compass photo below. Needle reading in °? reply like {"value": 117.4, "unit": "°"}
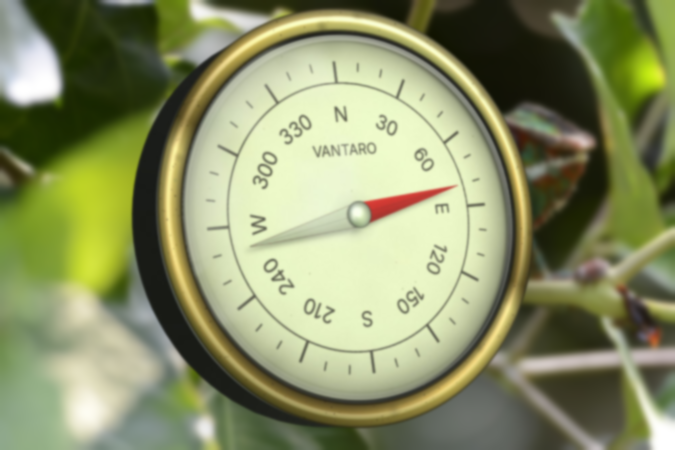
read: {"value": 80, "unit": "°"}
